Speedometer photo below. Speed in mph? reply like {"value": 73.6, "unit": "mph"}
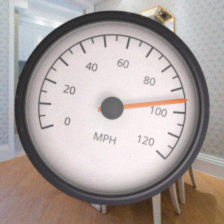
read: {"value": 95, "unit": "mph"}
